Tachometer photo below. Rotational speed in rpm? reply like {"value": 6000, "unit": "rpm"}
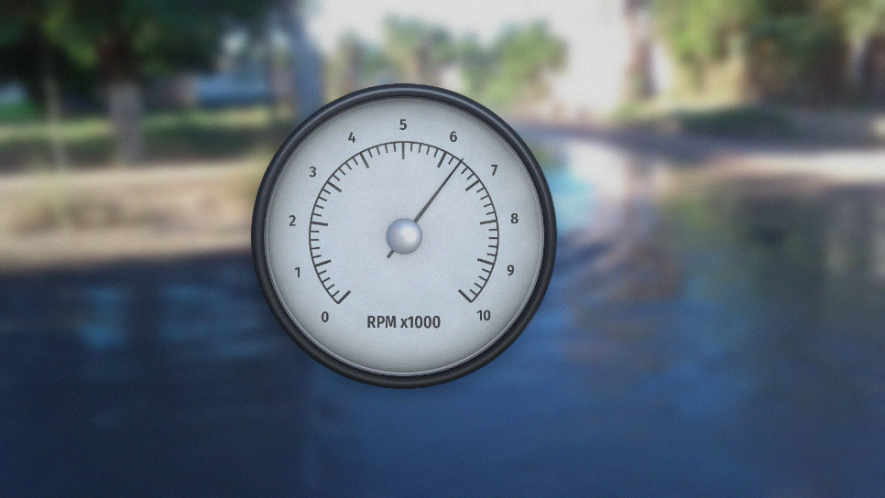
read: {"value": 6400, "unit": "rpm"}
